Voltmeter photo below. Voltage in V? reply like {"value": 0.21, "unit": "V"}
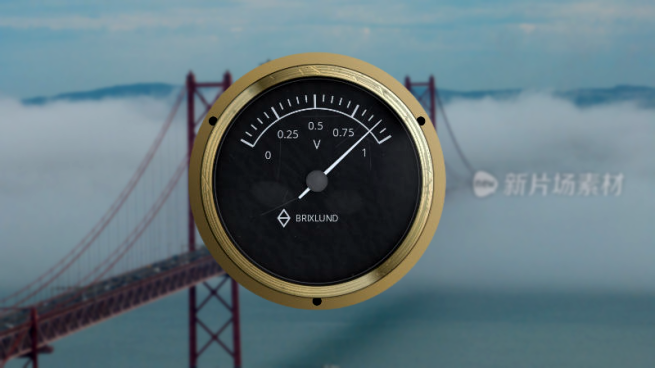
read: {"value": 0.9, "unit": "V"}
